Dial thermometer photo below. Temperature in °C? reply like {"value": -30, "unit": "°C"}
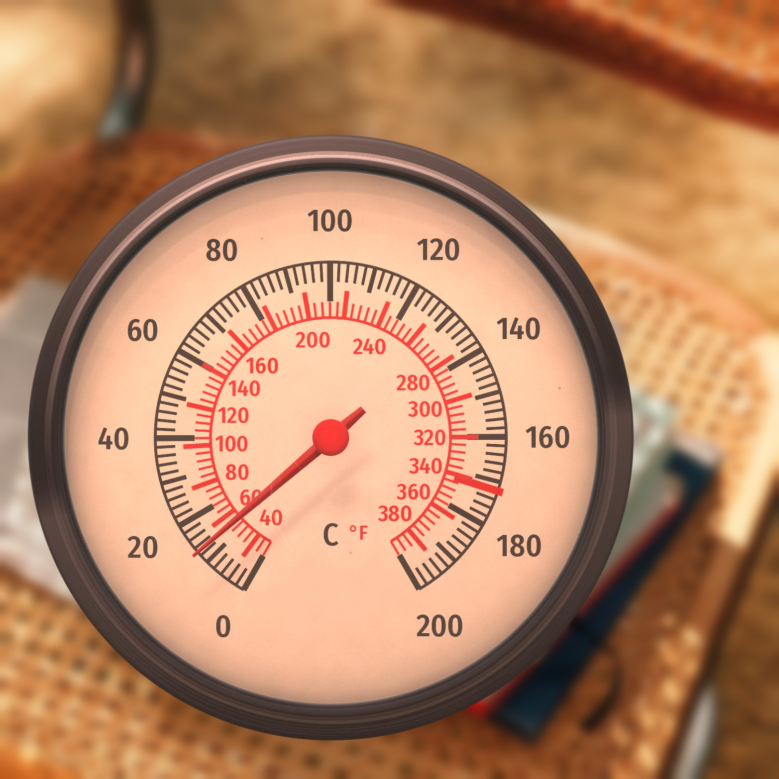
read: {"value": 13, "unit": "°C"}
